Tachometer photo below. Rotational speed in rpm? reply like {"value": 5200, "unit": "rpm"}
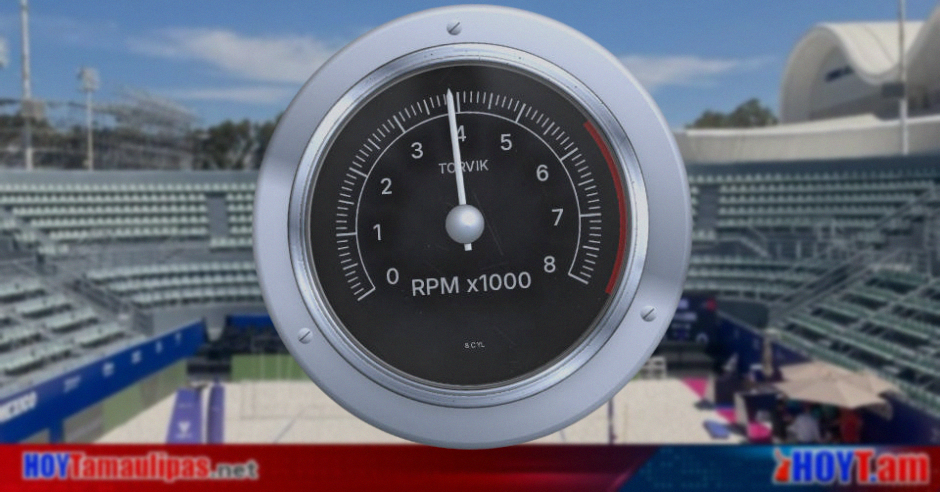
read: {"value": 3900, "unit": "rpm"}
